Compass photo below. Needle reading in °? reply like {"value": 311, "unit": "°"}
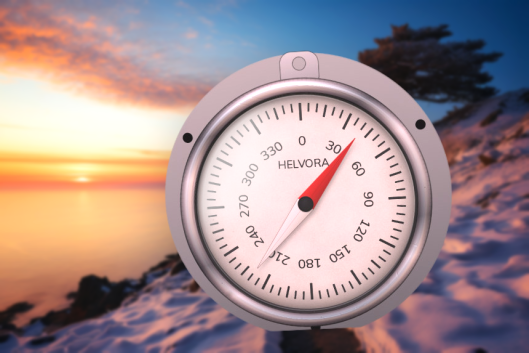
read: {"value": 40, "unit": "°"}
